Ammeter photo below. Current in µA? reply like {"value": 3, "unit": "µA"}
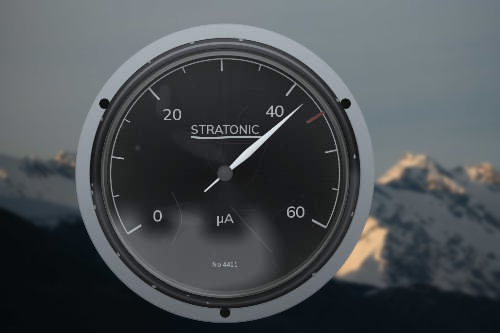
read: {"value": 42.5, "unit": "µA"}
